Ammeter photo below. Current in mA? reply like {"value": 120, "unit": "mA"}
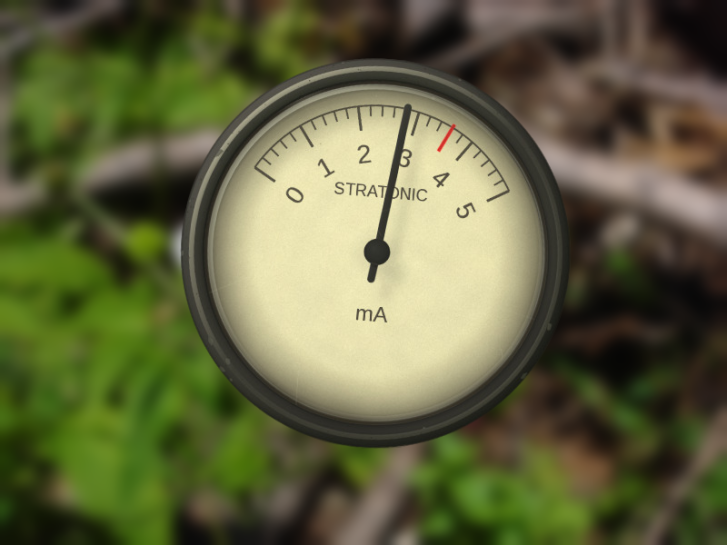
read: {"value": 2.8, "unit": "mA"}
